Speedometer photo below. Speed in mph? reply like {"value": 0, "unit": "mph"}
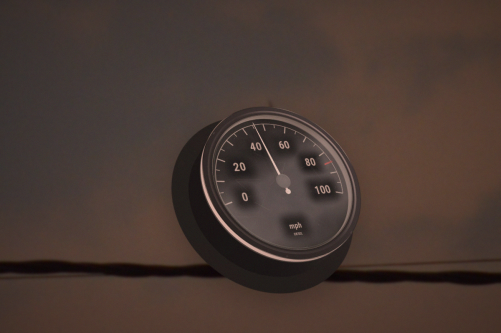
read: {"value": 45, "unit": "mph"}
